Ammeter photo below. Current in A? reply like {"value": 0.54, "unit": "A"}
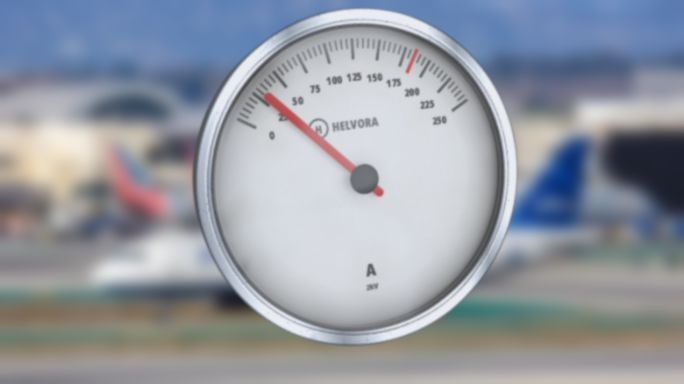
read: {"value": 30, "unit": "A"}
